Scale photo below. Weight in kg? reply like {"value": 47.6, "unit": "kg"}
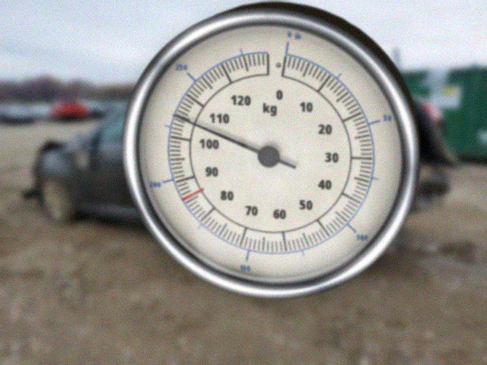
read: {"value": 105, "unit": "kg"}
